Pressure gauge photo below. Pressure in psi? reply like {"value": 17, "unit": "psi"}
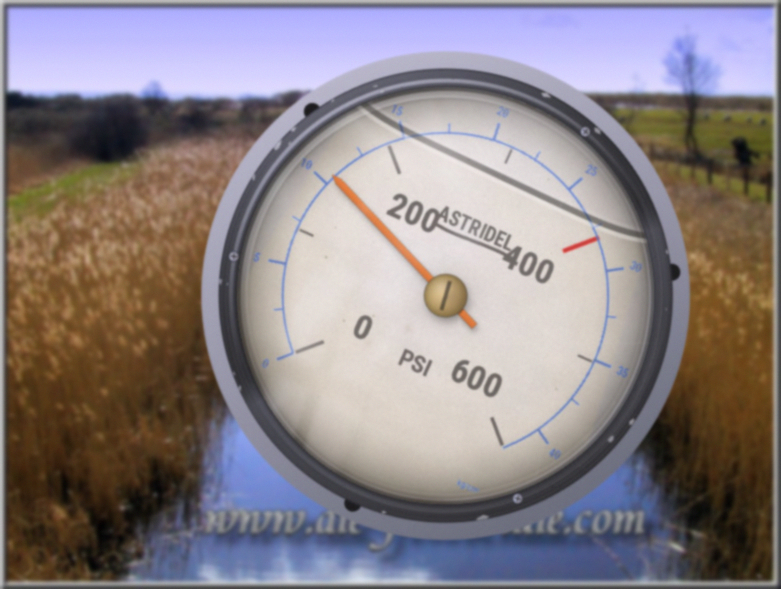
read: {"value": 150, "unit": "psi"}
